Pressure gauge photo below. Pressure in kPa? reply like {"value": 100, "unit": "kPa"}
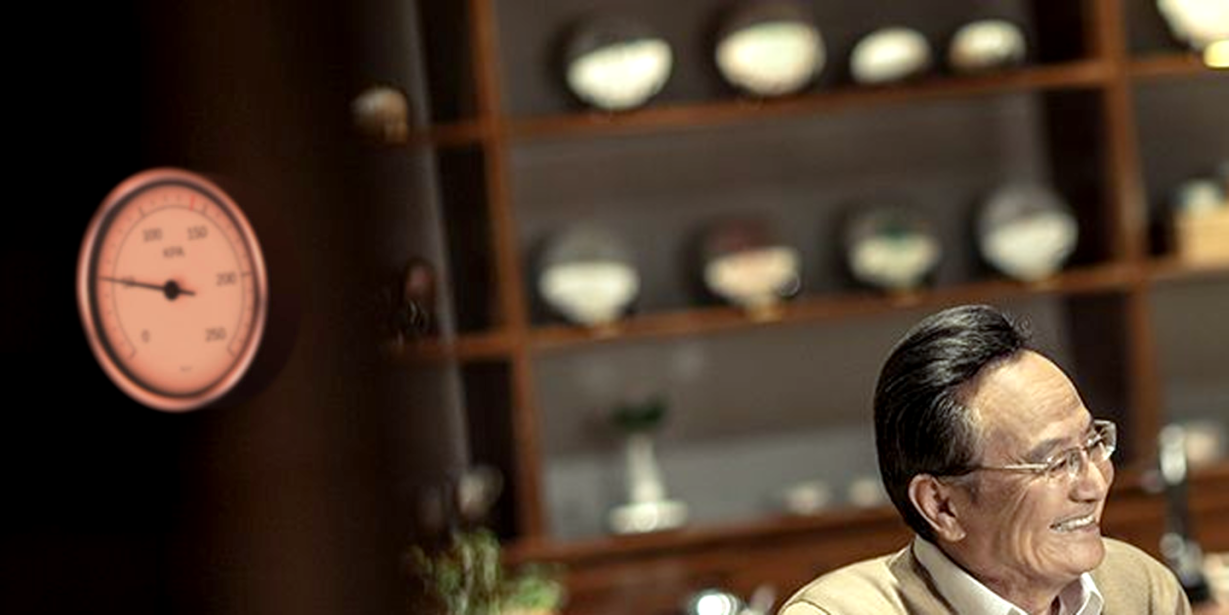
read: {"value": 50, "unit": "kPa"}
